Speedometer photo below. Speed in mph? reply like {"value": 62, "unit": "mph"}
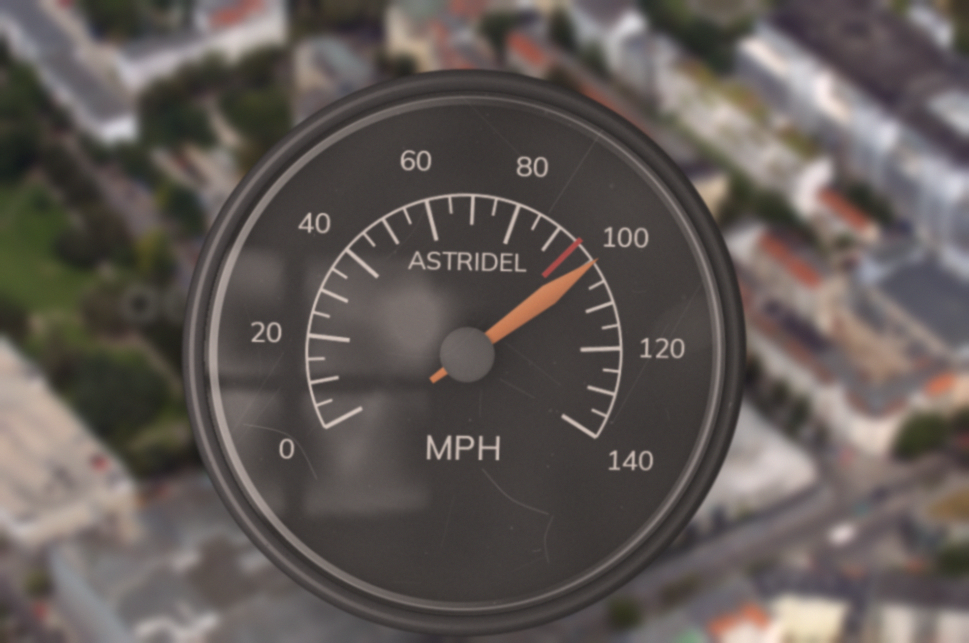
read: {"value": 100, "unit": "mph"}
